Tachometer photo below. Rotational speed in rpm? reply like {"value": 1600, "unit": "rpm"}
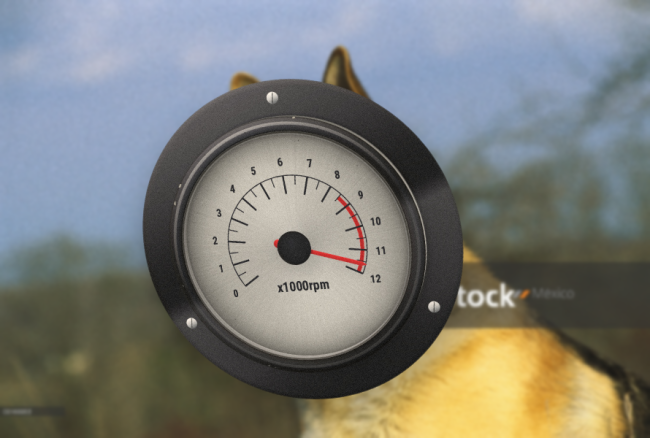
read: {"value": 11500, "unit": "rpm"}
